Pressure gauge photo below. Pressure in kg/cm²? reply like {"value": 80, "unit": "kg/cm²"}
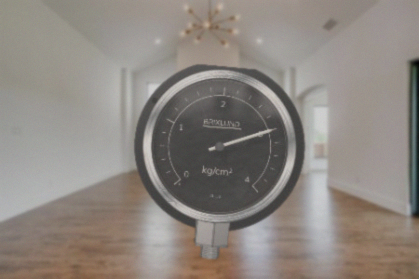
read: {"value": 3, "unit": "kg/cm²"}
